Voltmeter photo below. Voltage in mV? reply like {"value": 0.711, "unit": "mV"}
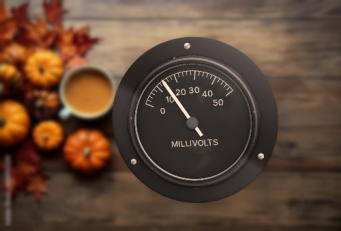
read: {"value": 14, "unit": "mV"}
